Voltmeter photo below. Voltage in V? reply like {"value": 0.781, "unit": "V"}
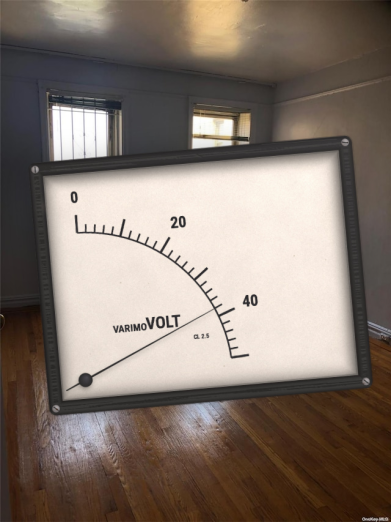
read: {"value": 38, "unit": "V"}
